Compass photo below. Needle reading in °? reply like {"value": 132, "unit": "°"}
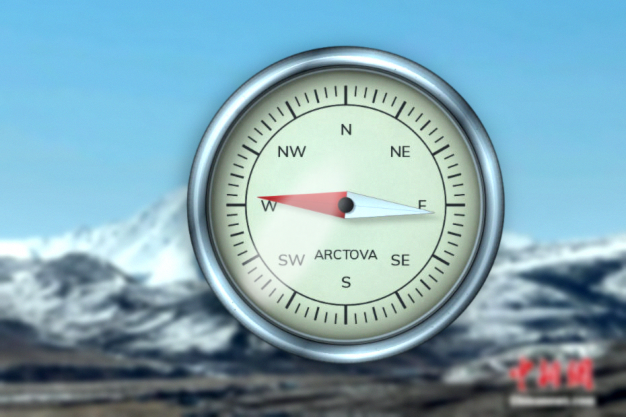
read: {"value": 275, "unit": "°"}
